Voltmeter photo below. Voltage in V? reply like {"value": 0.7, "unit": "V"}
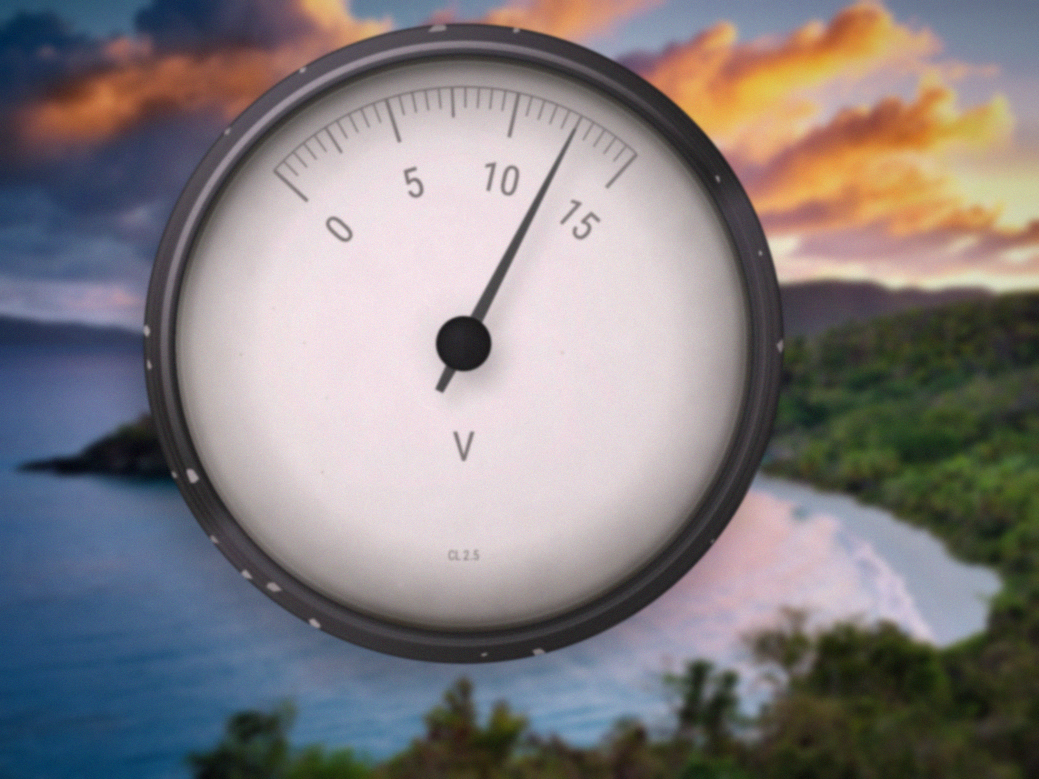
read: {"value": 12.5, "unit": "V"}
